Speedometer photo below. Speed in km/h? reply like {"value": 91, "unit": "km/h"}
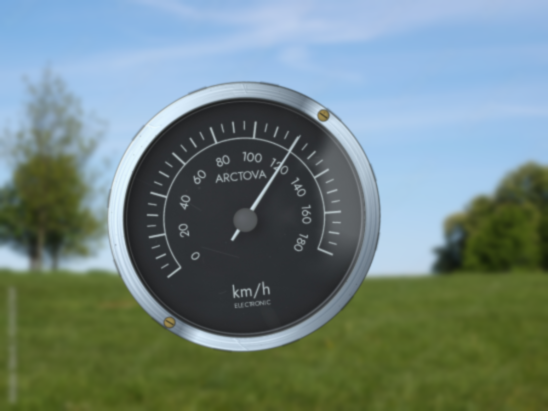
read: {"value": 120, "unit": "km/h"}
